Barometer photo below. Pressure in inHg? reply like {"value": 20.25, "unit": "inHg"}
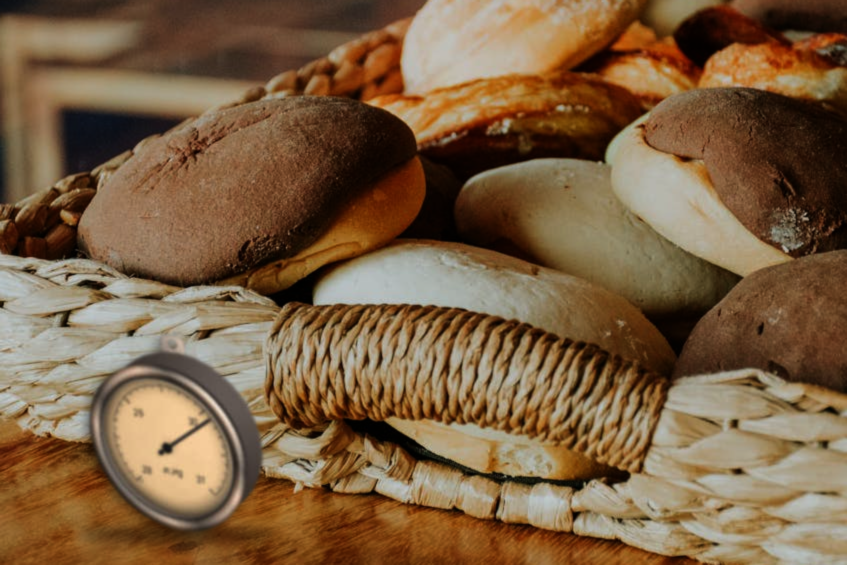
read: {"value": 30.1, "unit": "inHg"}
